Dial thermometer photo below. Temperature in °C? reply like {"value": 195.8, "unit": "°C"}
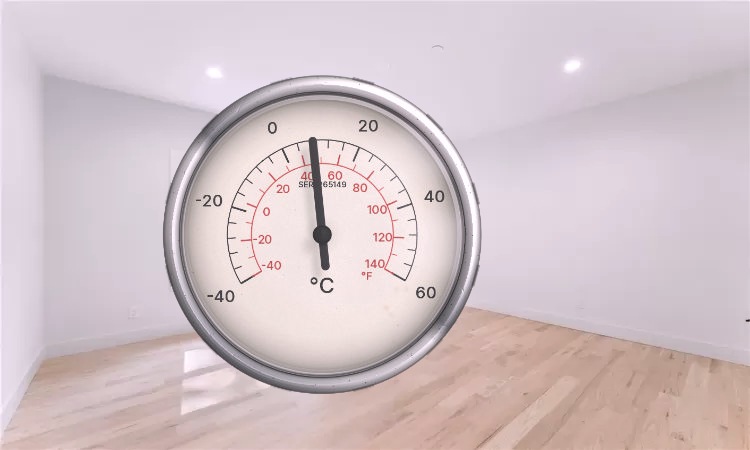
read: {"value": 8, "unit": "°C"}
